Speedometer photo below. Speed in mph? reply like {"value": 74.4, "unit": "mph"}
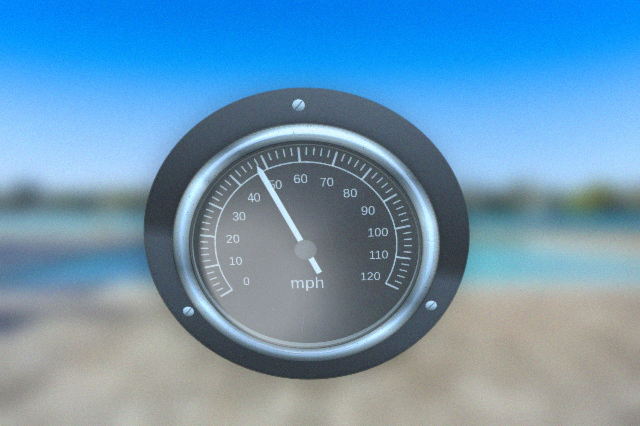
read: {"value": 48, "unit": "mph"}
